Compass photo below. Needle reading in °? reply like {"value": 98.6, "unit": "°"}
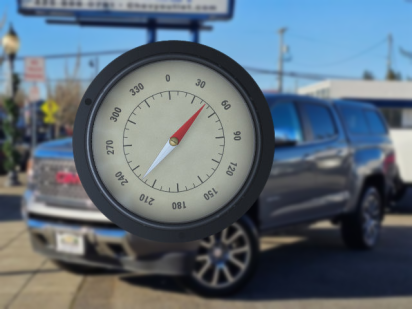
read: {"value": 45, "unit": "°"}
